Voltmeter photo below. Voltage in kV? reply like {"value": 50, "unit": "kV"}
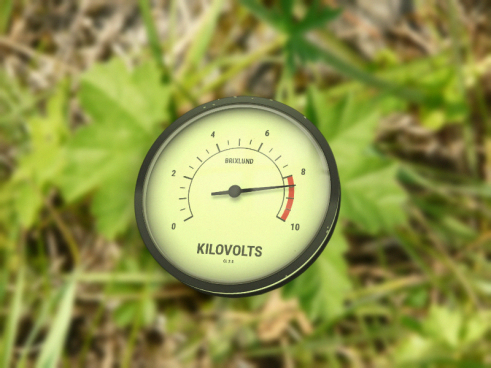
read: {"value": 8.5, "unit": "kV"}
